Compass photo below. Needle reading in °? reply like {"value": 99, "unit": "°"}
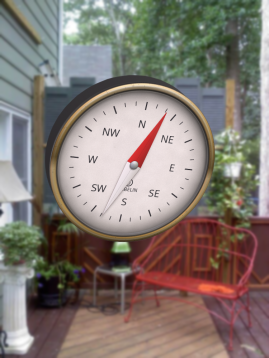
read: {"value": 20, "unit": "°"}
